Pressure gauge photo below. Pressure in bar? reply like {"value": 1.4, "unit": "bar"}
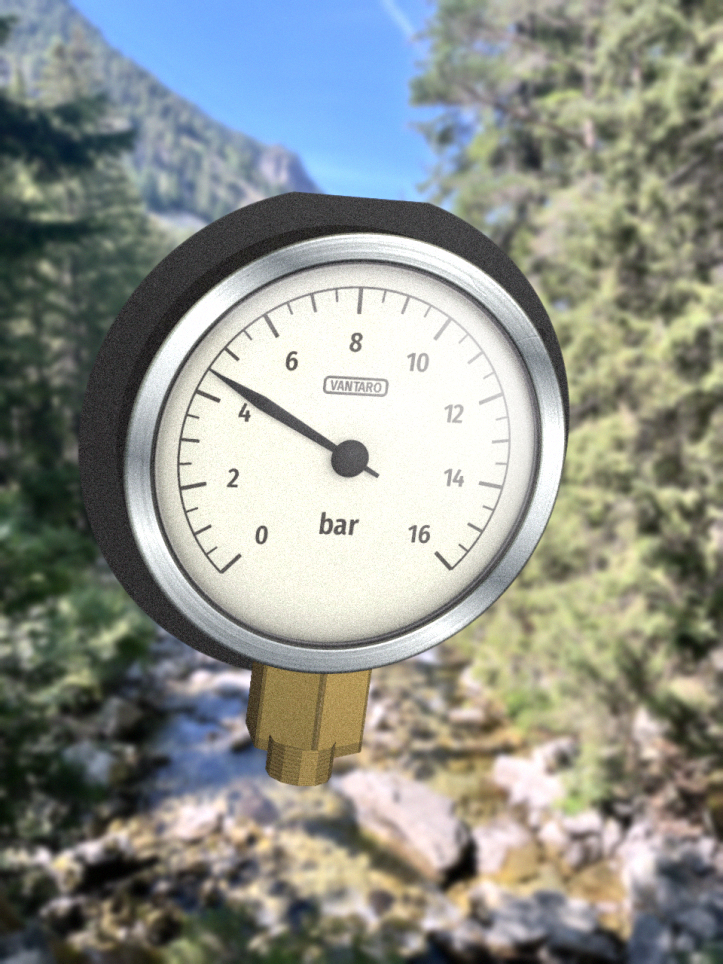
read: {"value": 4.5, "unit": "bar"}
